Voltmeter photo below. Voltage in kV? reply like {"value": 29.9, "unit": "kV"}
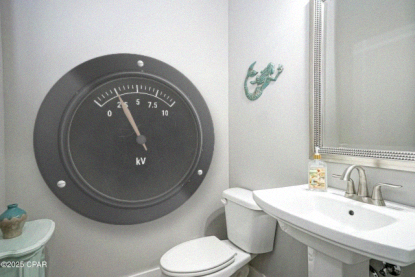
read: {"value": 2.5, "unit": "kV"}
